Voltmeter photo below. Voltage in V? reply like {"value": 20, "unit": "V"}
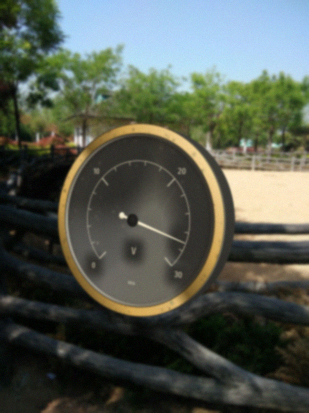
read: {"value": 27, "unit": "V"}
